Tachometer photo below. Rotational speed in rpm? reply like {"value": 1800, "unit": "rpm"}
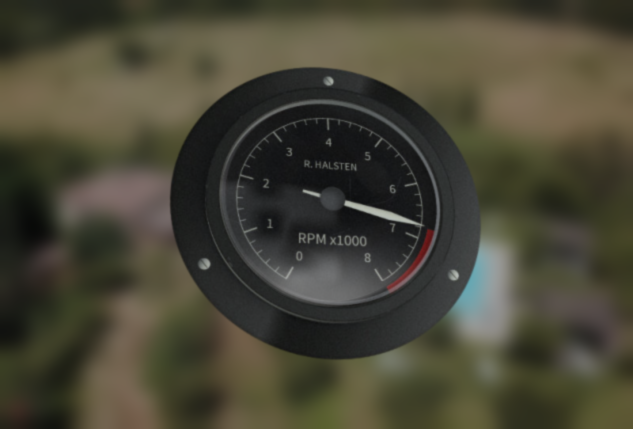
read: {"value": 6800, "unit": "rpm"}
